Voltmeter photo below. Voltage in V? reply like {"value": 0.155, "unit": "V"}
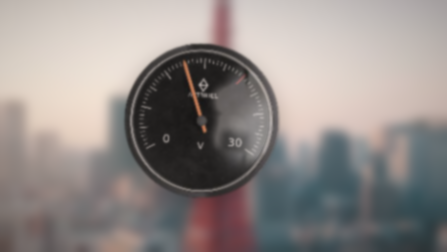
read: {"value": 12.5, "unit": "V"}
